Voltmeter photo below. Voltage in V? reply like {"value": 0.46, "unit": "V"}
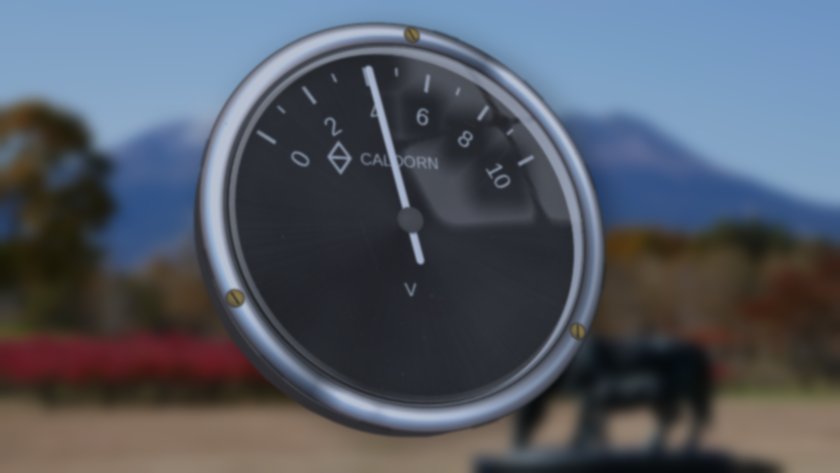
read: {"value": 4, "unit": "V"}
